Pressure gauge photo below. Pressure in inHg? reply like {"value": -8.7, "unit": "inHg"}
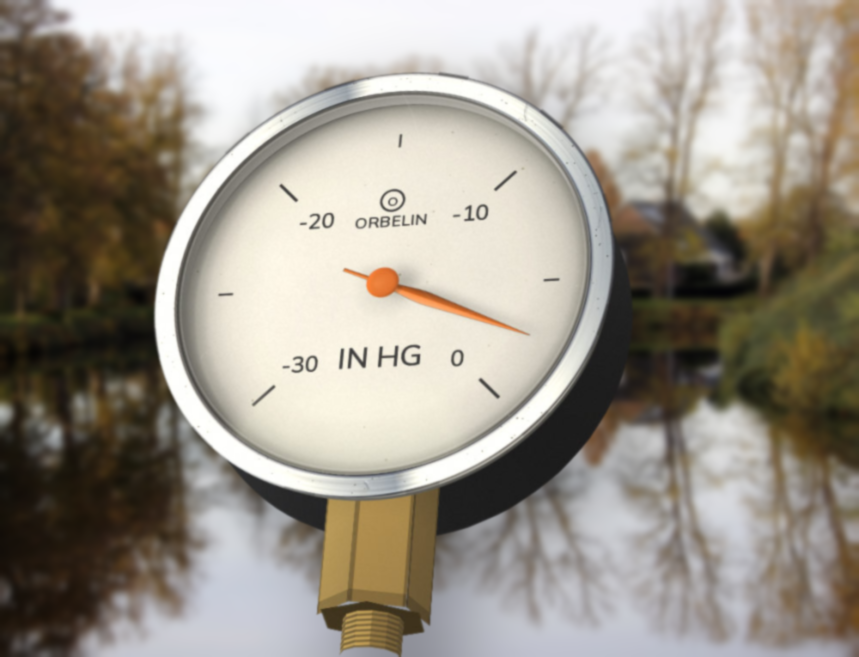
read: {"value": -2.5, "unit": "inHg"}
